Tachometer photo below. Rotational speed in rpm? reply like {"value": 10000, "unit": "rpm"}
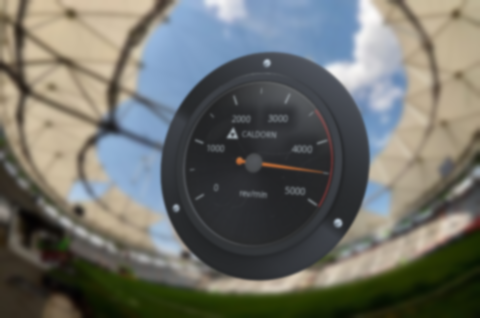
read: {"value": 4500, "unit": "rpm"}
